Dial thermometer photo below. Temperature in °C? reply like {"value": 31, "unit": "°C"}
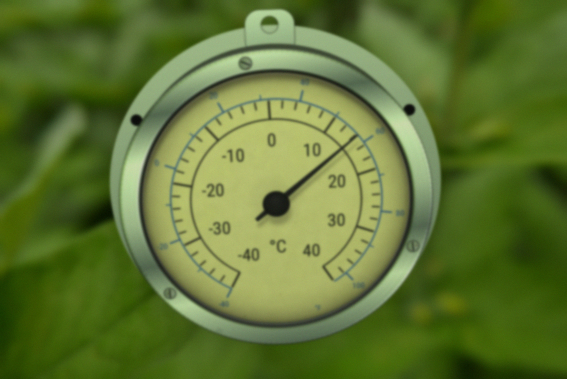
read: {"value": 14, "unit": "°C"}
